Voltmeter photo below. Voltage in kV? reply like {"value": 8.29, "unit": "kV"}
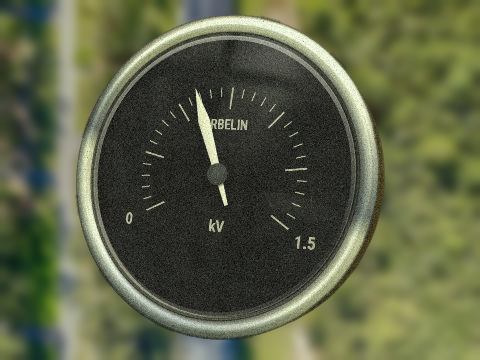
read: {"value": 0.6, "unit": "kV"}
